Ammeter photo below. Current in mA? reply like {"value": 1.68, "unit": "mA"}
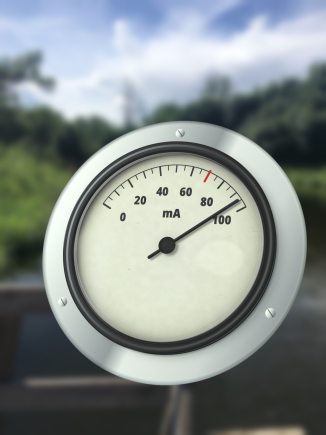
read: {"value": 95, "unit": "mA"}
